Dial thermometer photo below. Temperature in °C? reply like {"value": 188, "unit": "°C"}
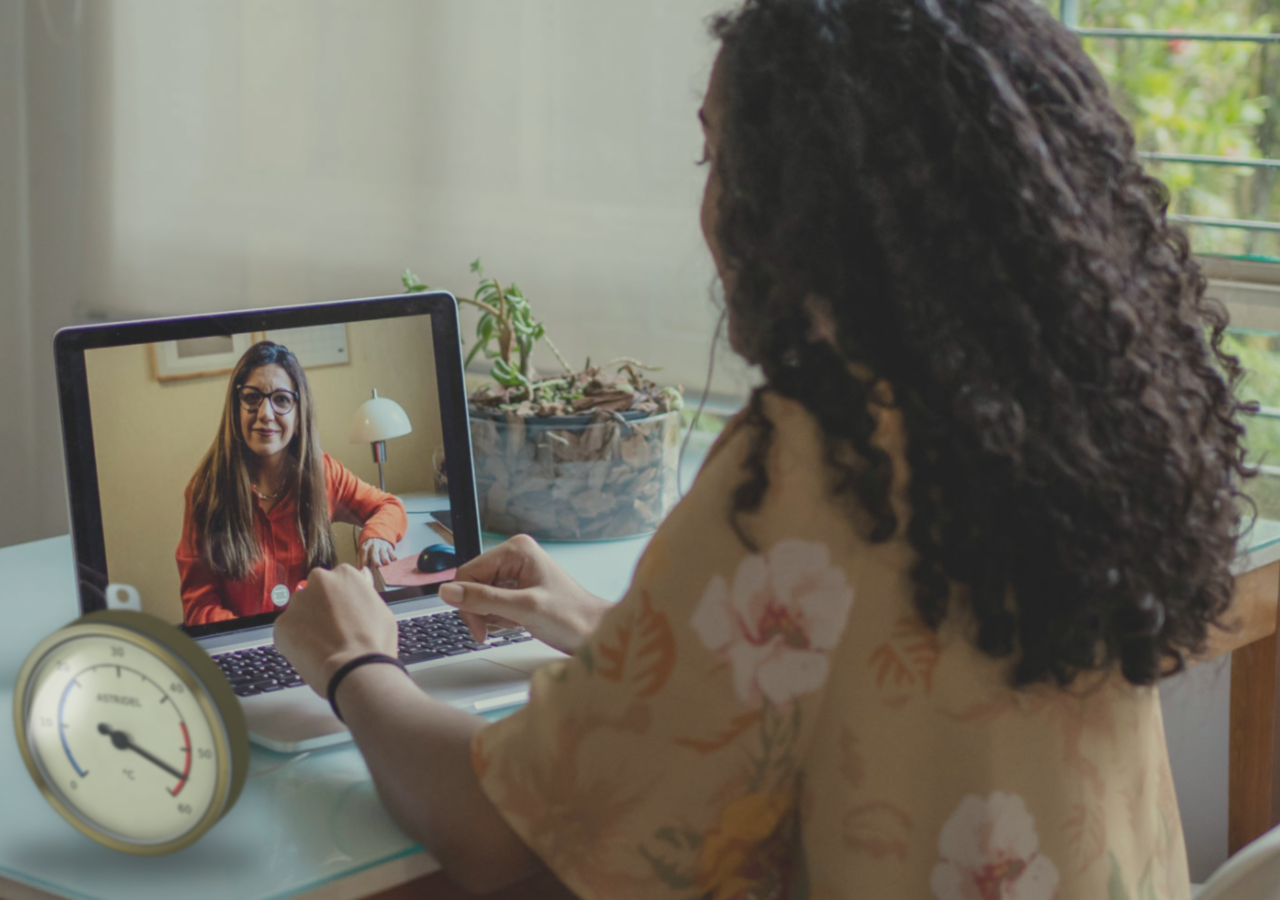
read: {"value": 55, "unit": "°C"}
